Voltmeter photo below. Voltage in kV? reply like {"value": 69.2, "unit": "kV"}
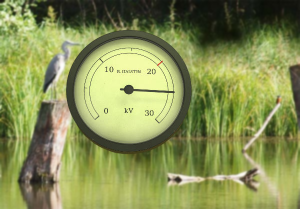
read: {"value": 25, "unit": "kV"}
